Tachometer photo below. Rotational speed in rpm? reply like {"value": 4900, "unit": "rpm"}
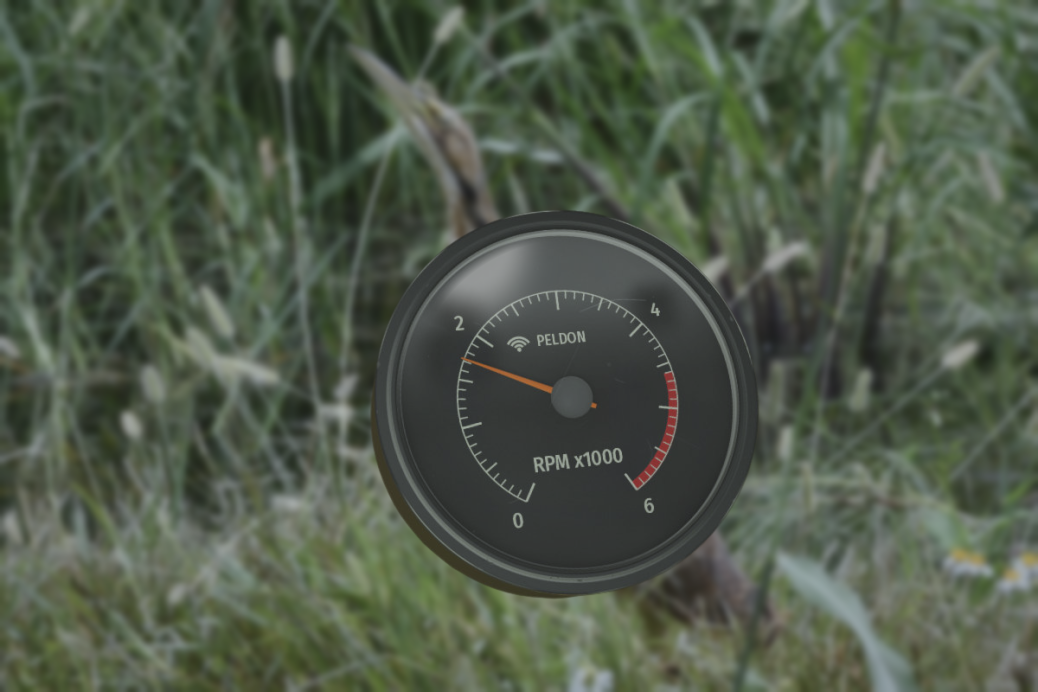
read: {"value": 1700, "unit": "rpm"}
